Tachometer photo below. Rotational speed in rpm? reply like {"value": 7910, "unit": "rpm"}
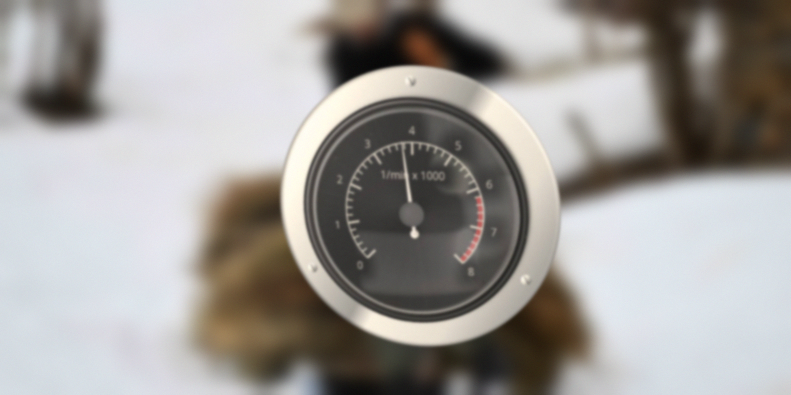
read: {"value": 3800, "unit": "rpm"}
